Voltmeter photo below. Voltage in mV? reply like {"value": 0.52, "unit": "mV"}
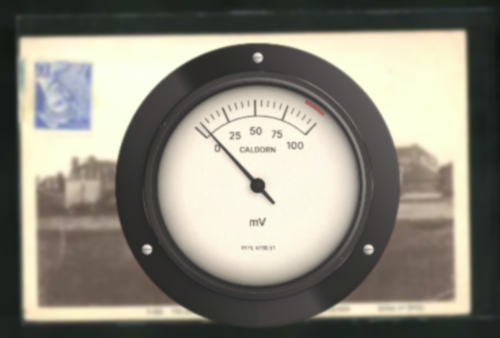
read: {"value": 5, "unit": "mV"}
